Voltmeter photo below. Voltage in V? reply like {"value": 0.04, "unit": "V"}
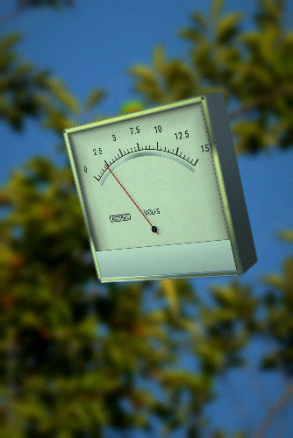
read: {"value": 2.5, "unit": "V"}
